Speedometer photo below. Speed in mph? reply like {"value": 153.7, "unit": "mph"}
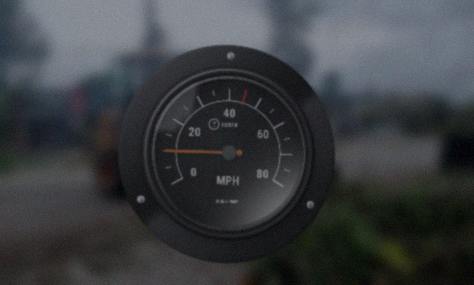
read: {"value": 10, "unit": "mph"}
